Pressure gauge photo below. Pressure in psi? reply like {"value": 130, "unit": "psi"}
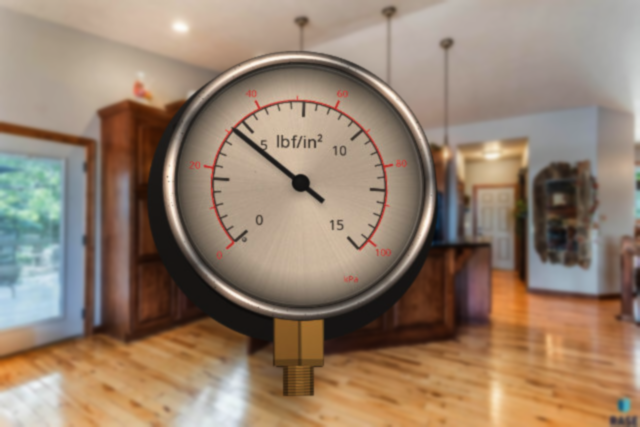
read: {"value": 4.5, "unit": "psi"}
